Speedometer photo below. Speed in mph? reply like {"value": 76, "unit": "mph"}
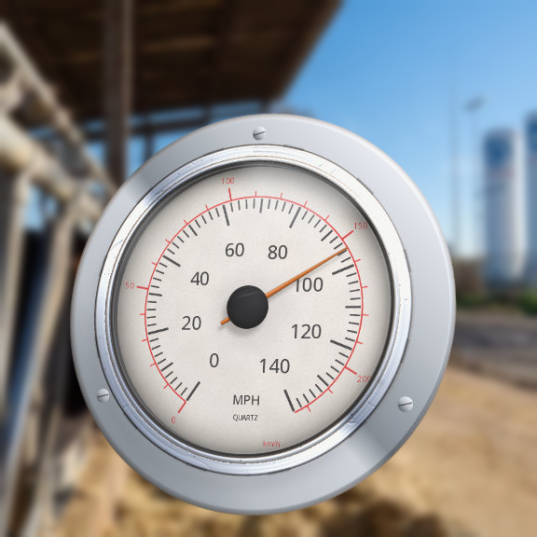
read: {"value": 96, "unit": "mph"}
